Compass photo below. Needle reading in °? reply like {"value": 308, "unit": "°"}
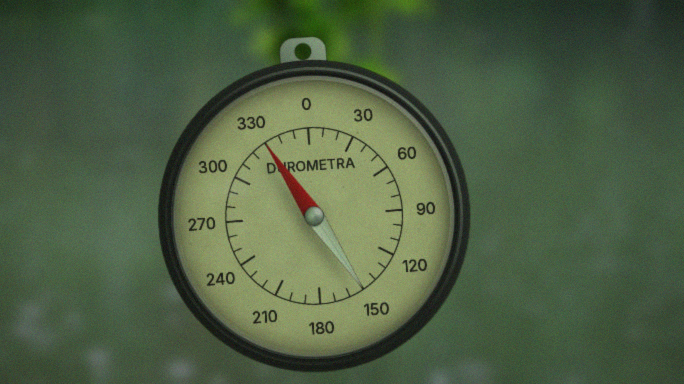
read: {"value": 330, "unit": "°"}
